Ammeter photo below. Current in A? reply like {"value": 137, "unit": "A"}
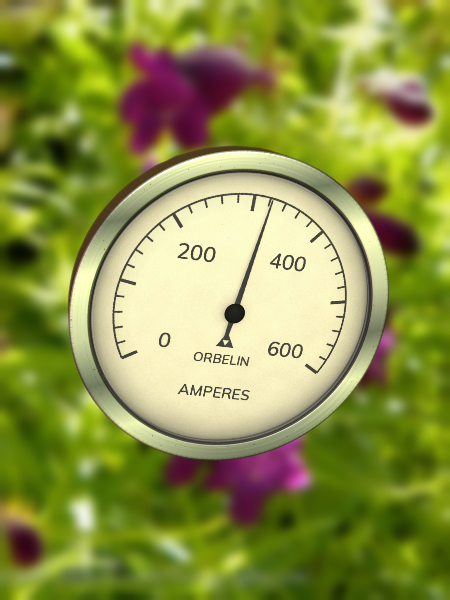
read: {"value": 320, "unit": "A"}
